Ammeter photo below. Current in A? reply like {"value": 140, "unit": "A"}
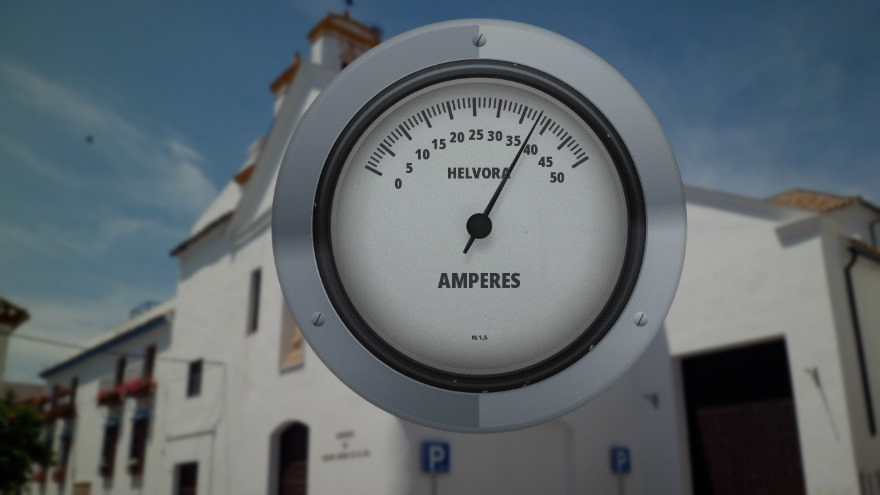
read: {"value": 38, "unit": "A"}
